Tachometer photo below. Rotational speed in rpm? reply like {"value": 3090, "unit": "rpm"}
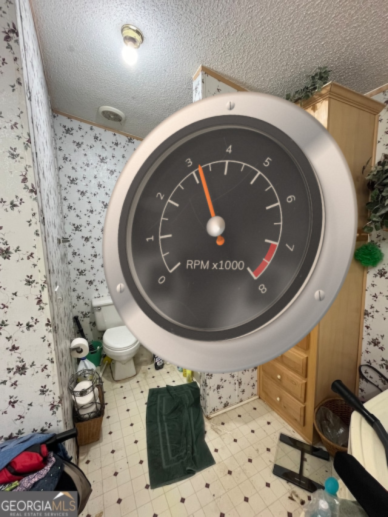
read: {"value": 3250, "unit": "rpm"}
